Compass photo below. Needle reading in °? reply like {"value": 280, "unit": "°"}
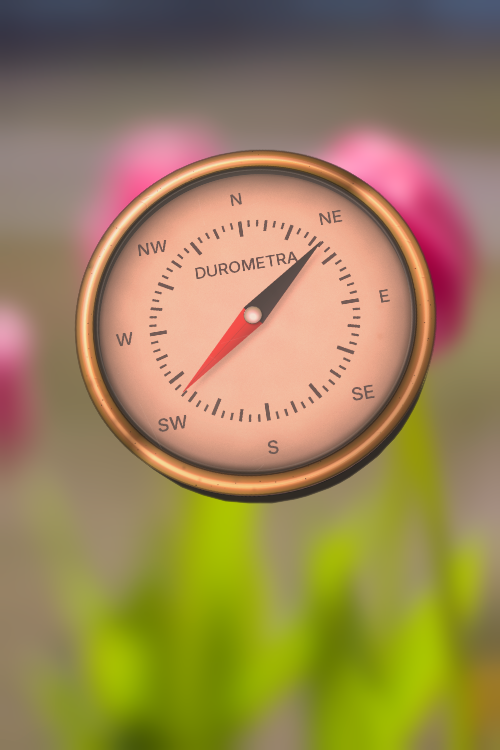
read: {"value": 230, "unit": "°"}
